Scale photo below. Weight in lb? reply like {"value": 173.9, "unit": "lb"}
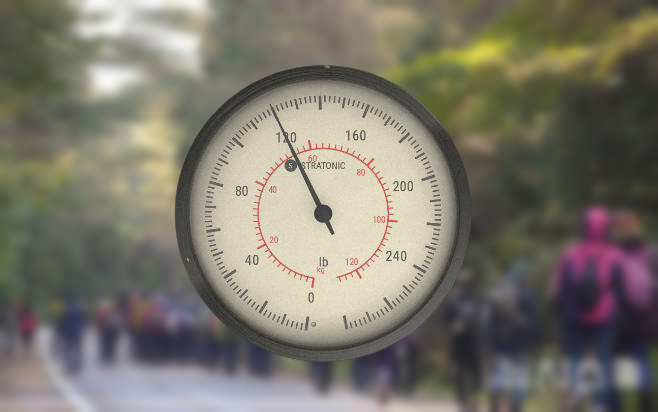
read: {"value": 120, "unit": "lb"}
